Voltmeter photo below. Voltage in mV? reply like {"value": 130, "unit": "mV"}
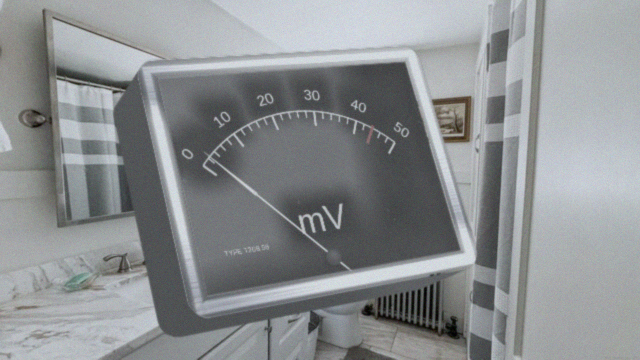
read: {"value": 2, "unit": "mV"}
